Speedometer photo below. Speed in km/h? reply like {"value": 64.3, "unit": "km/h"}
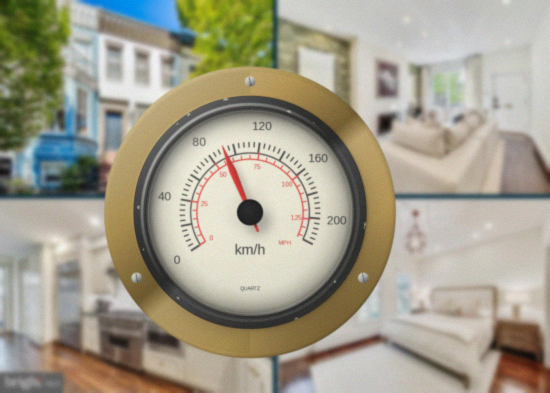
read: {"value": 92, "unit": "km/h"}
